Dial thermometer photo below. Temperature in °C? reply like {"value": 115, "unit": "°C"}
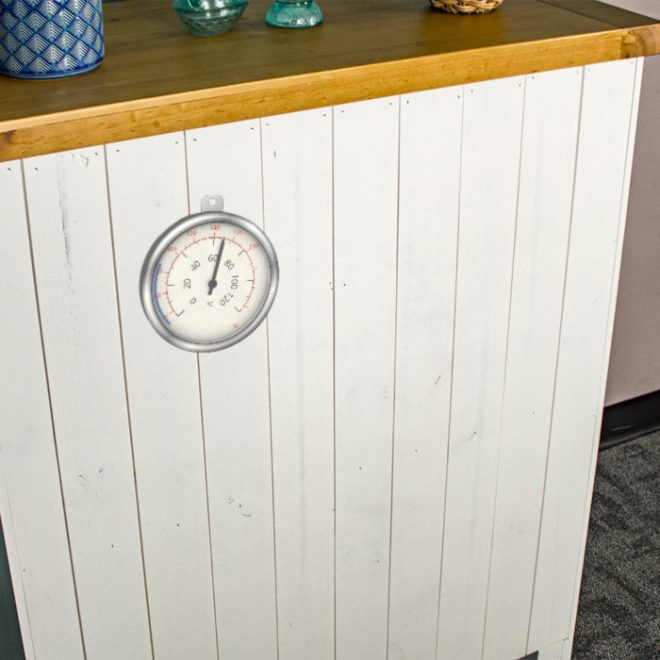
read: {"value": 65, "unit": "°C"}
